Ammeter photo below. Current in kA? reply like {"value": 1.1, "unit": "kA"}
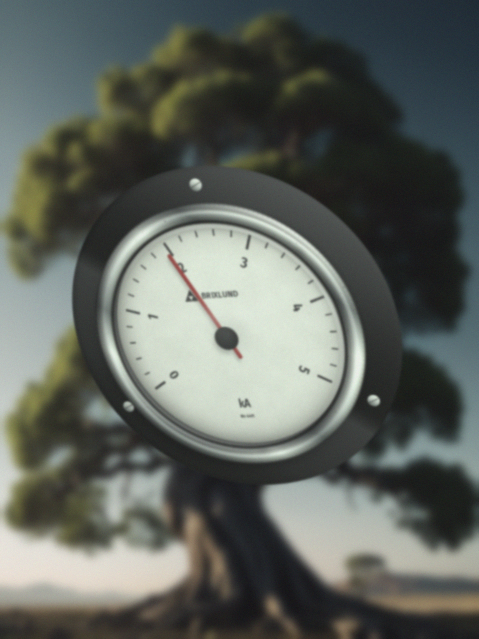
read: {"value": 2, "unit": "kA"}
